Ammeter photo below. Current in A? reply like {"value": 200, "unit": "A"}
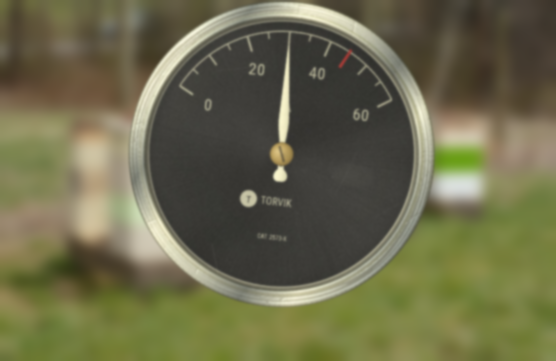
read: {"value": 30, "unit": "A"}
